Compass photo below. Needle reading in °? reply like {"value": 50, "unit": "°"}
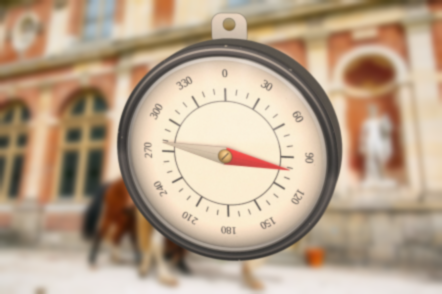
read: {"value": 100, "unit": "°"}
